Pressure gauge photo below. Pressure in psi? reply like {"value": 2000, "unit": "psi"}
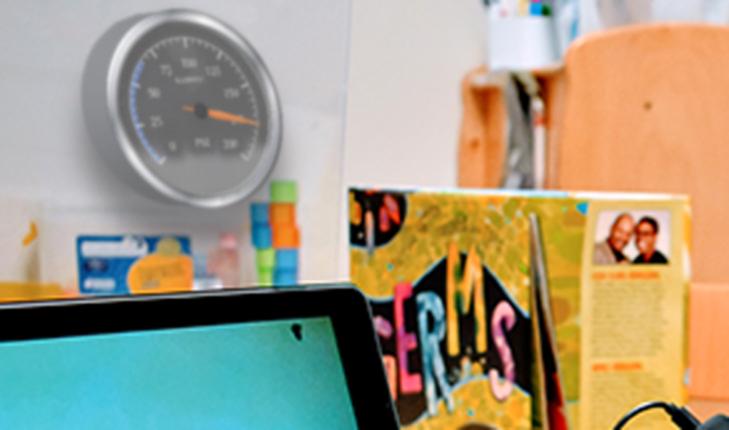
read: {"value": 175, "unit": "psi"}
